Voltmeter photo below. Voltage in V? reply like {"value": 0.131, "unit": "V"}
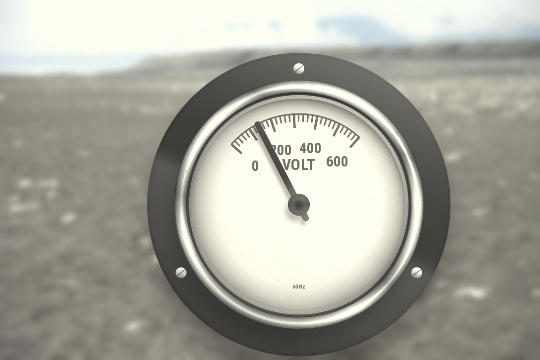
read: {"value": 140, "unit": "V"}
